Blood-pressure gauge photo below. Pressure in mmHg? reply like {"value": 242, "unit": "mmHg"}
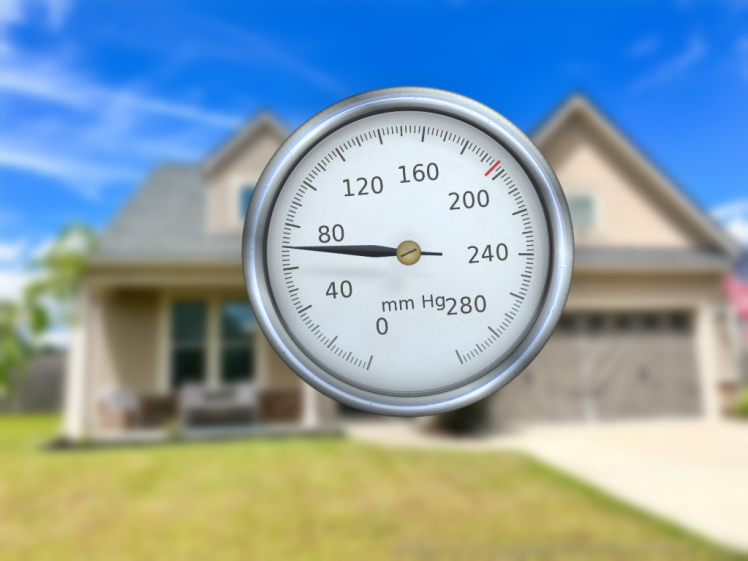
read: {"value": 70, "unit": "mmHg"}
